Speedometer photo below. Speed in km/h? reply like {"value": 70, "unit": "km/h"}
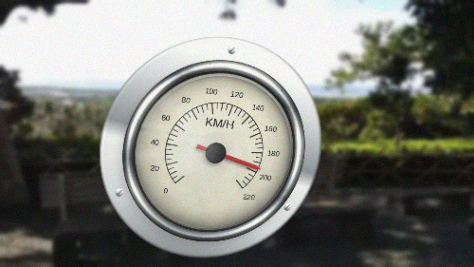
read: {"value": 195, "unit": "km/h"}
